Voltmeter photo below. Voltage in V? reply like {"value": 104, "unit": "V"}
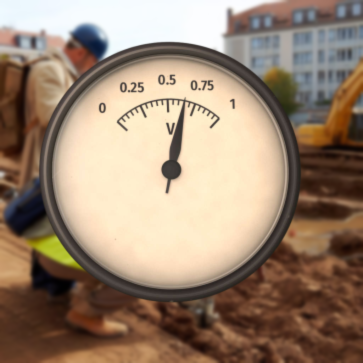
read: {"value": 0.65, "unit": "V"}
